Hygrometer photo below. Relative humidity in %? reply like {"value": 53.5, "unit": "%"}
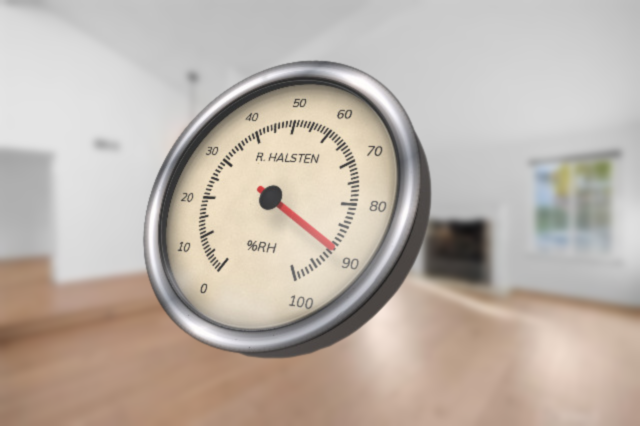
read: {"value": 90, "unit": "%"}
